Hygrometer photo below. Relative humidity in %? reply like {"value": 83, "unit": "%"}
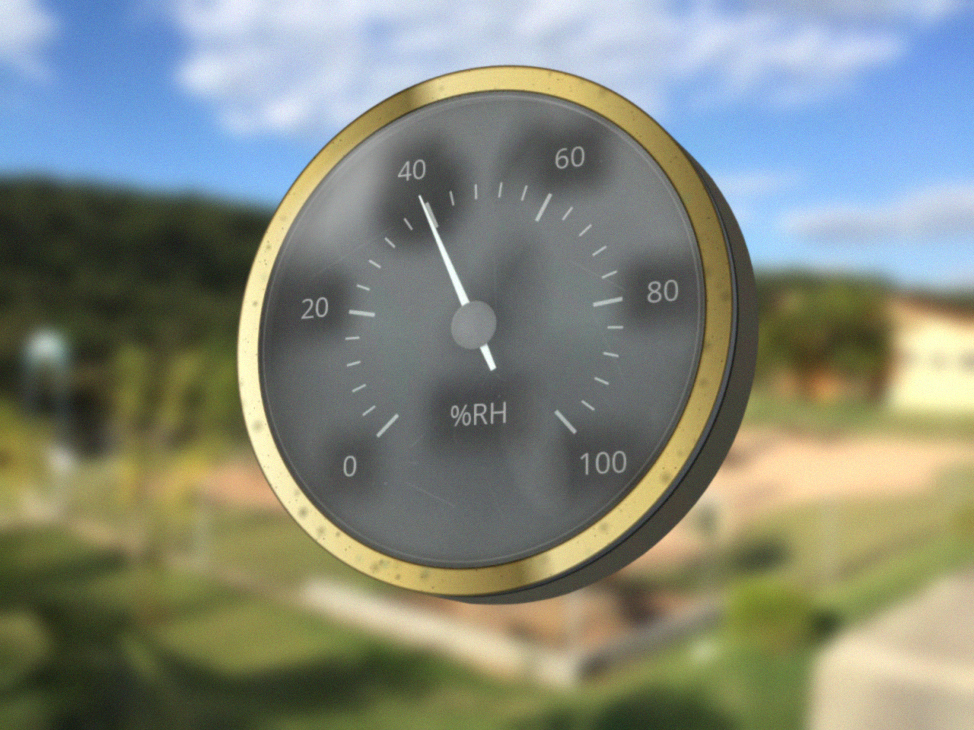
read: {"value": 40, "unit": "%"}
